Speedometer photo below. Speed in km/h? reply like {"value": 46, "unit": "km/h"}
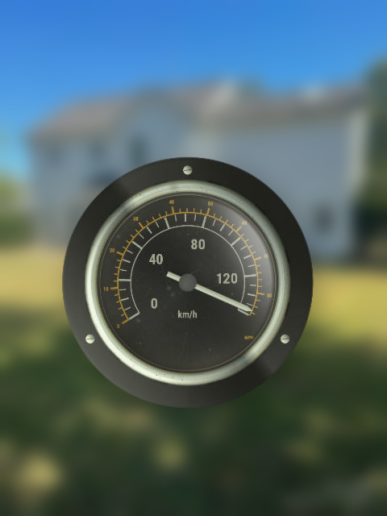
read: {"value": 137.5, "unit": "km/h"}
